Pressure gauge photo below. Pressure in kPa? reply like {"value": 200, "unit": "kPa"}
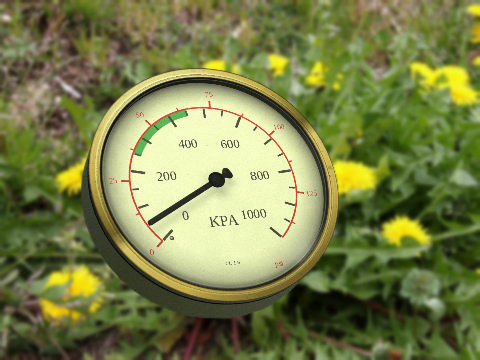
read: {"value": 50, "unit": "kPa"}
